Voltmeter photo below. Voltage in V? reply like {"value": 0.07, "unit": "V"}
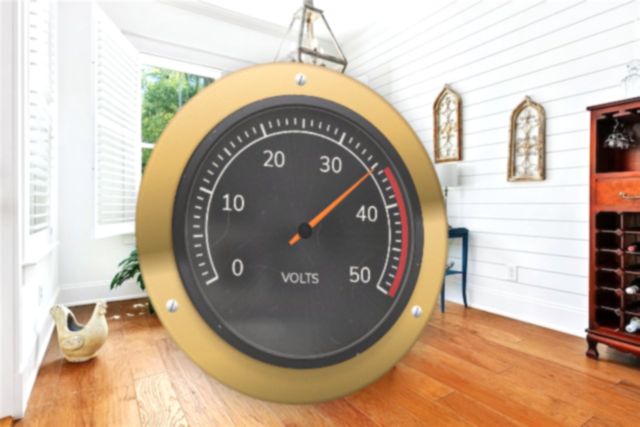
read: {"value": 35, "unit": "V"}
